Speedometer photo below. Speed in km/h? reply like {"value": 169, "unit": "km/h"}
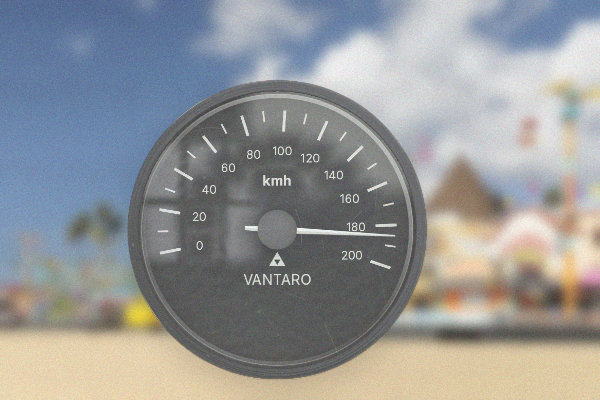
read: {"value": 185, "unit": "km/h"}
